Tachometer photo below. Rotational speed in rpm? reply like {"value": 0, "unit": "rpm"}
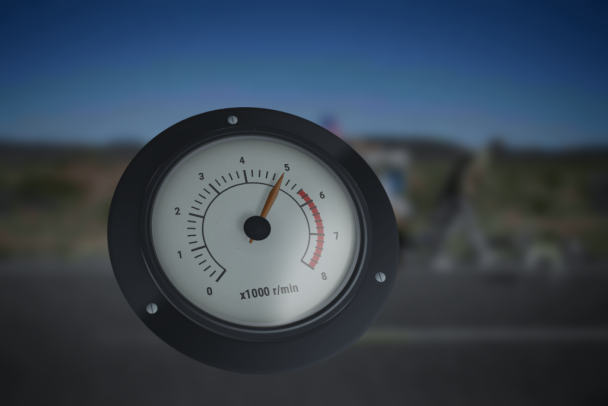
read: {"value": 5000, "unit": "rpm"}
